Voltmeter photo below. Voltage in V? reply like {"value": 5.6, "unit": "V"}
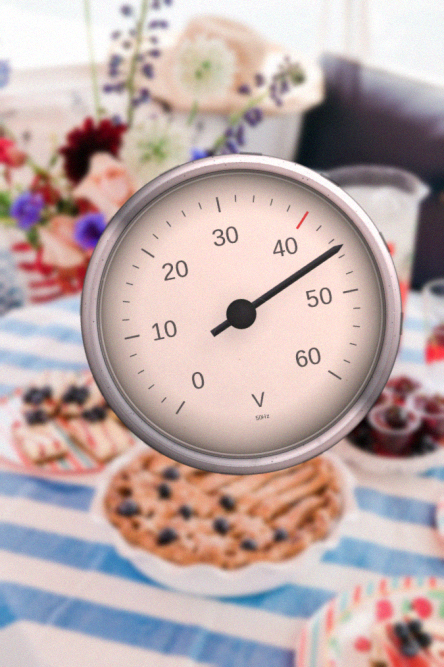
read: {"value": 45, "unit": "V"}
